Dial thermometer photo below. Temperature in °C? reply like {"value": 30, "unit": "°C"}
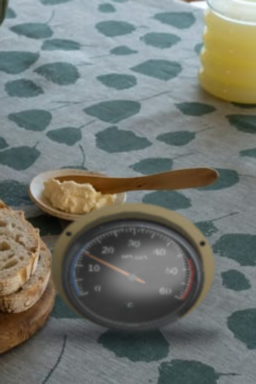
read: {"value": 15, "unit": "°C"}
